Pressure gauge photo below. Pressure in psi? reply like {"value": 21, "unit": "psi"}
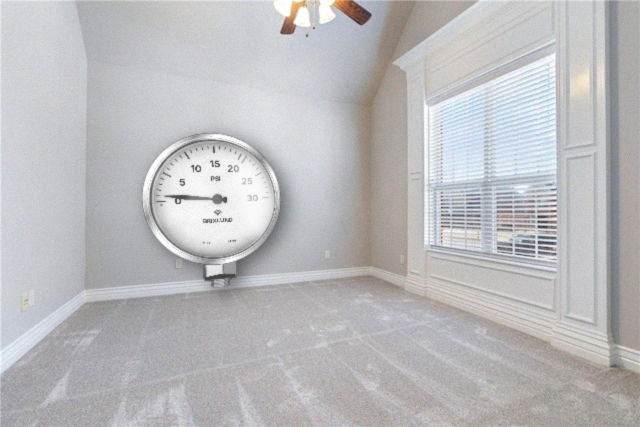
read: {"value": 1, "unit": "psi"}
